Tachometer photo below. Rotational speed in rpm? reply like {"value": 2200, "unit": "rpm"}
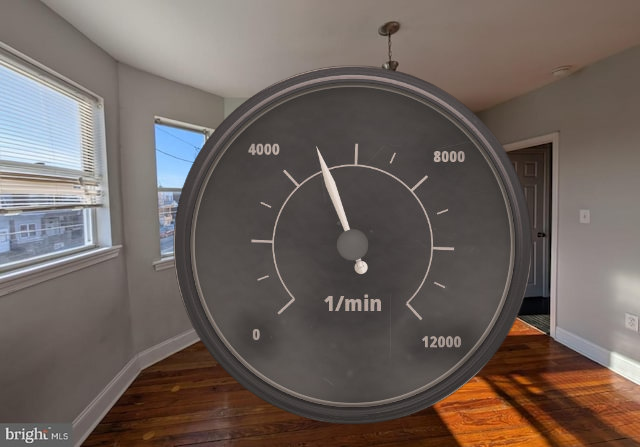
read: {"value": 5000, "unit": "rpm"}
